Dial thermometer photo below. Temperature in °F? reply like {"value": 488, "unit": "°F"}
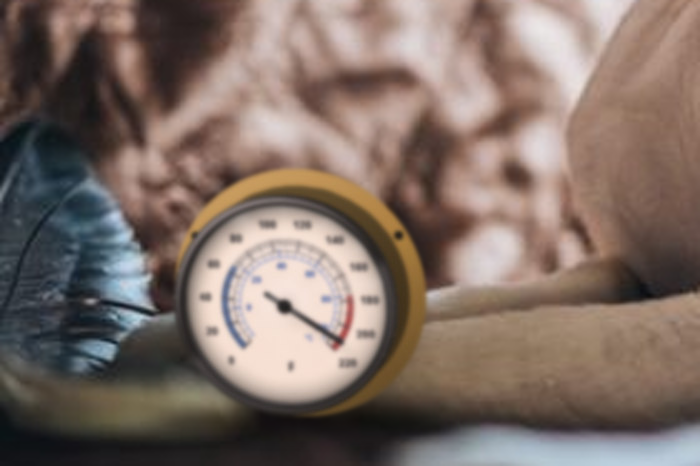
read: {"value": 210, "unit": "°F"}
